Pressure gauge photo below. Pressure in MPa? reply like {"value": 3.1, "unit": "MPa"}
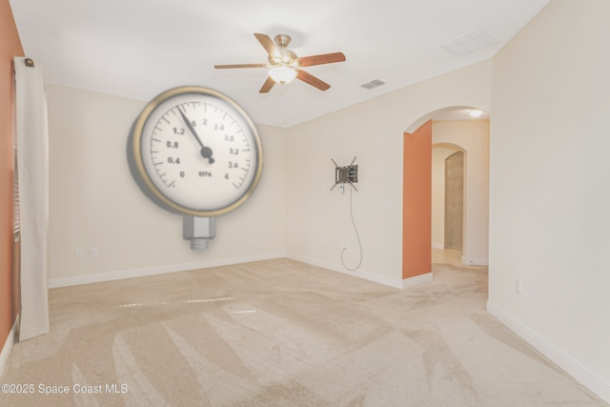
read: {"value": 1.5, "unit": "MPa"}
